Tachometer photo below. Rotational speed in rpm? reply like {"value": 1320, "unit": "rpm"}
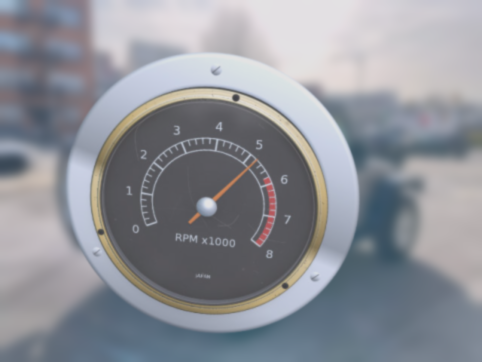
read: {"value": 5200, "unit": "rpm"}
